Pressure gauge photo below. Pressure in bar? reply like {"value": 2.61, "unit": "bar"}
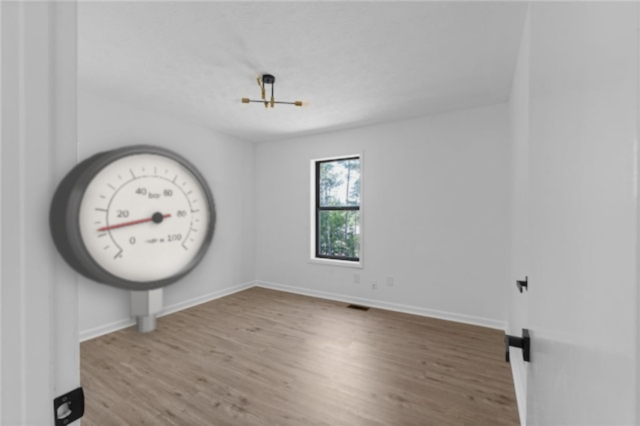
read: {"value": 12.5, "unit": "bar"}
